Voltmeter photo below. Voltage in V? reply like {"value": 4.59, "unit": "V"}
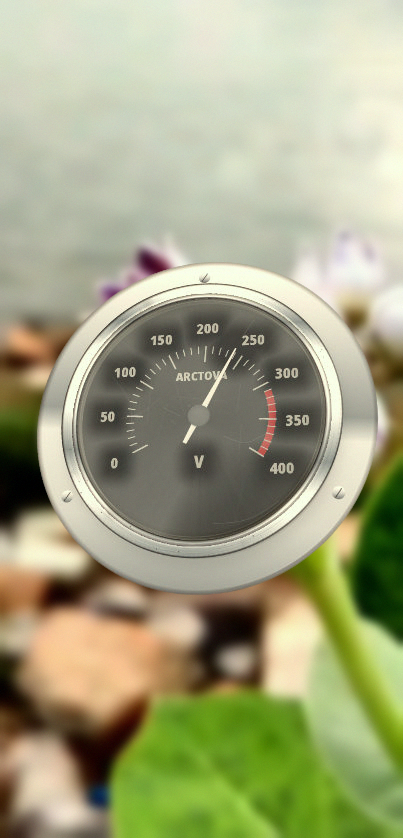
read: {"value": 240, "unit": "V"}
